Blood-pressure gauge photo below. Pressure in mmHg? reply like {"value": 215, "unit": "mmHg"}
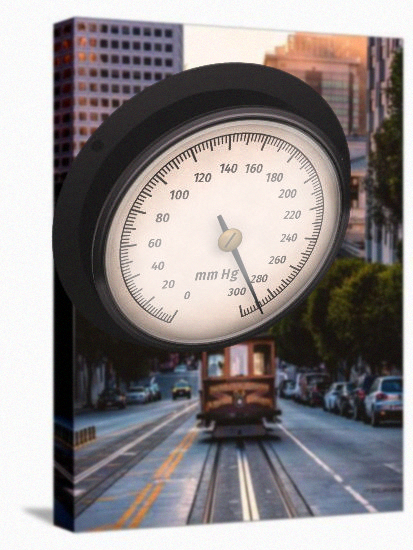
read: {"value": 290, "unit": "mmHg"}
